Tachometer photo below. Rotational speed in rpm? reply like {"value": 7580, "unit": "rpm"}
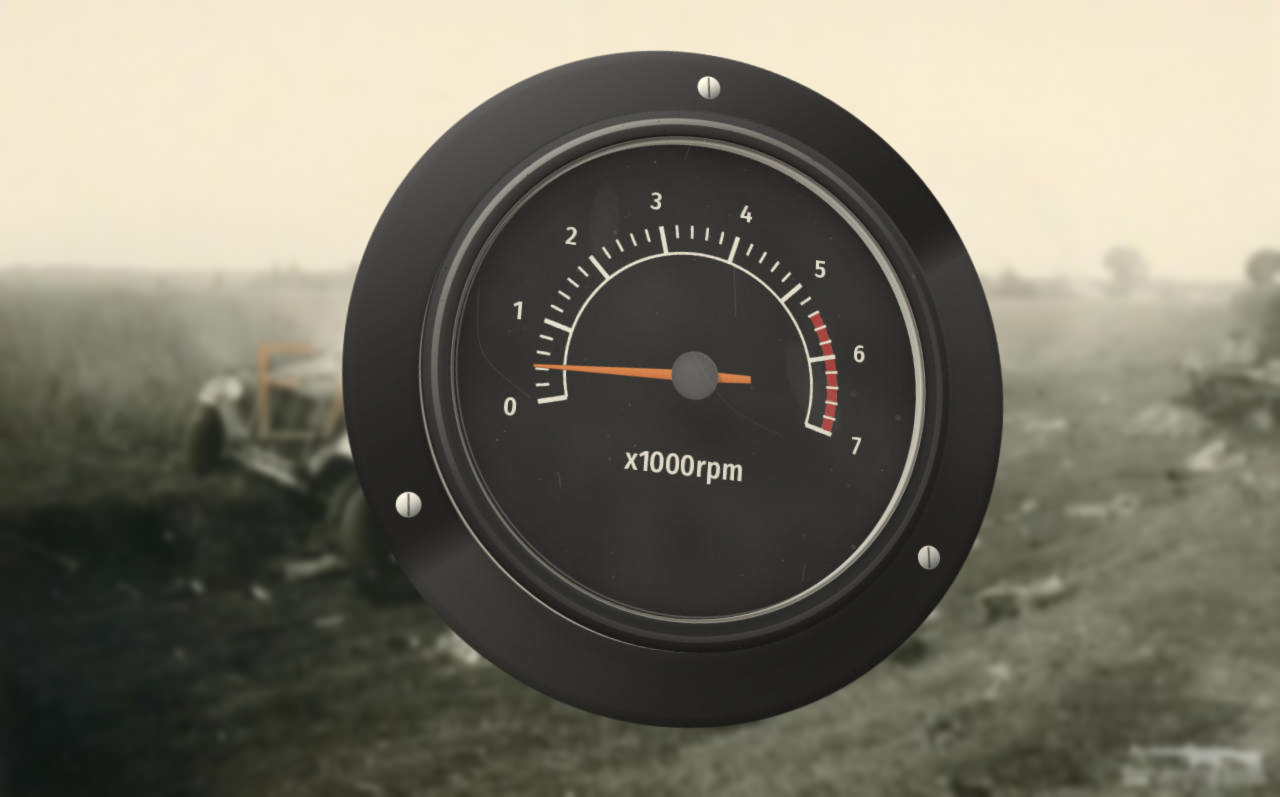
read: {"value": 400, "unit": "rpm"}
